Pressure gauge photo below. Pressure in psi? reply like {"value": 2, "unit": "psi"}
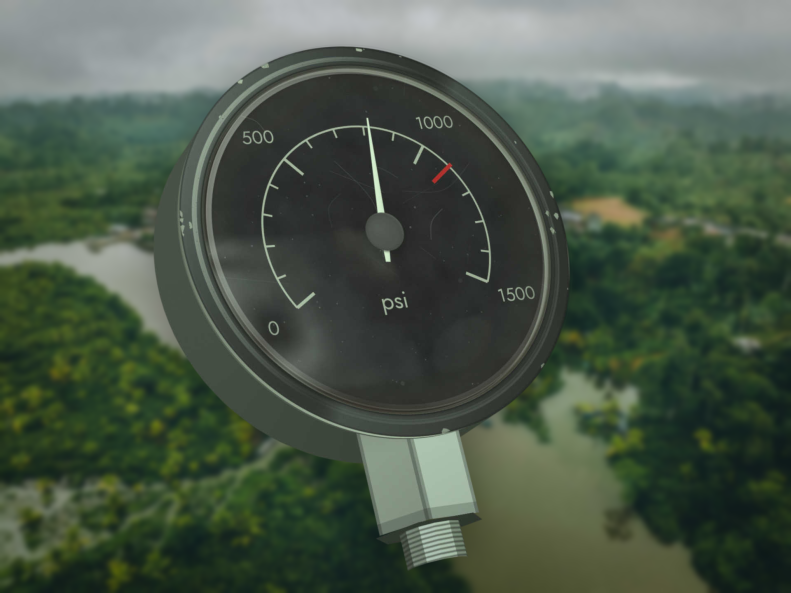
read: {"value": 800, "unit": "psi"}
